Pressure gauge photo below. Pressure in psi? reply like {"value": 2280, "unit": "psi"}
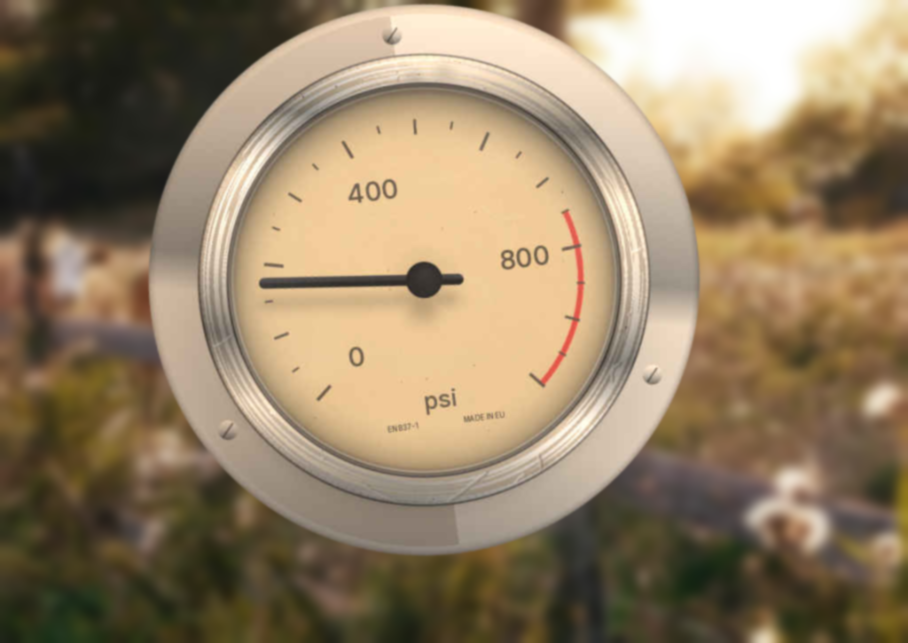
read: {"value": 175, "unit": "psi"}
